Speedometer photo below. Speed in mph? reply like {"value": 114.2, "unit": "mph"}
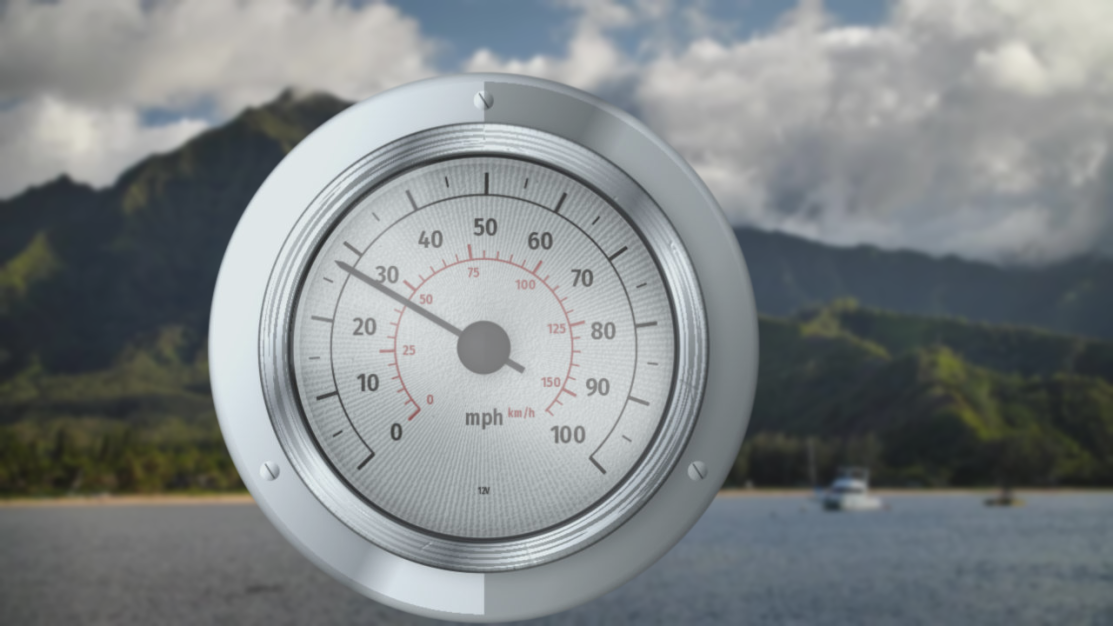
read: {"value": 27.5, "unit": "mph"}
